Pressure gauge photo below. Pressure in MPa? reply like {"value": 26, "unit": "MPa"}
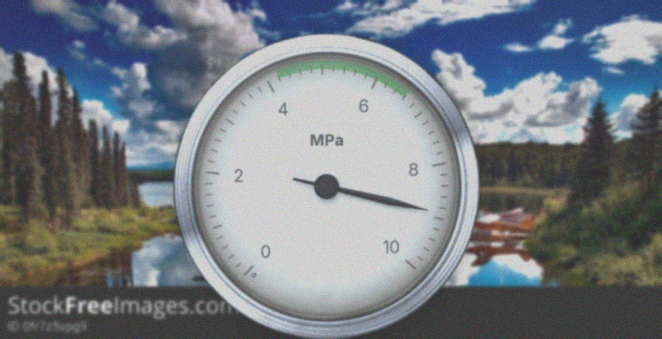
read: {"value": 8.9, "unit": "MPa"}
